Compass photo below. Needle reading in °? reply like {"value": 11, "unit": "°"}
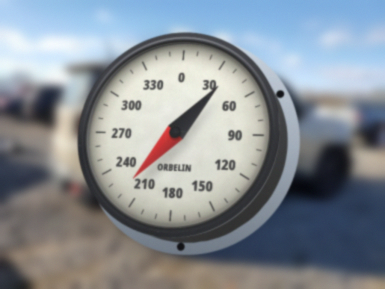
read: {"value": 220, "unit": "°"}
